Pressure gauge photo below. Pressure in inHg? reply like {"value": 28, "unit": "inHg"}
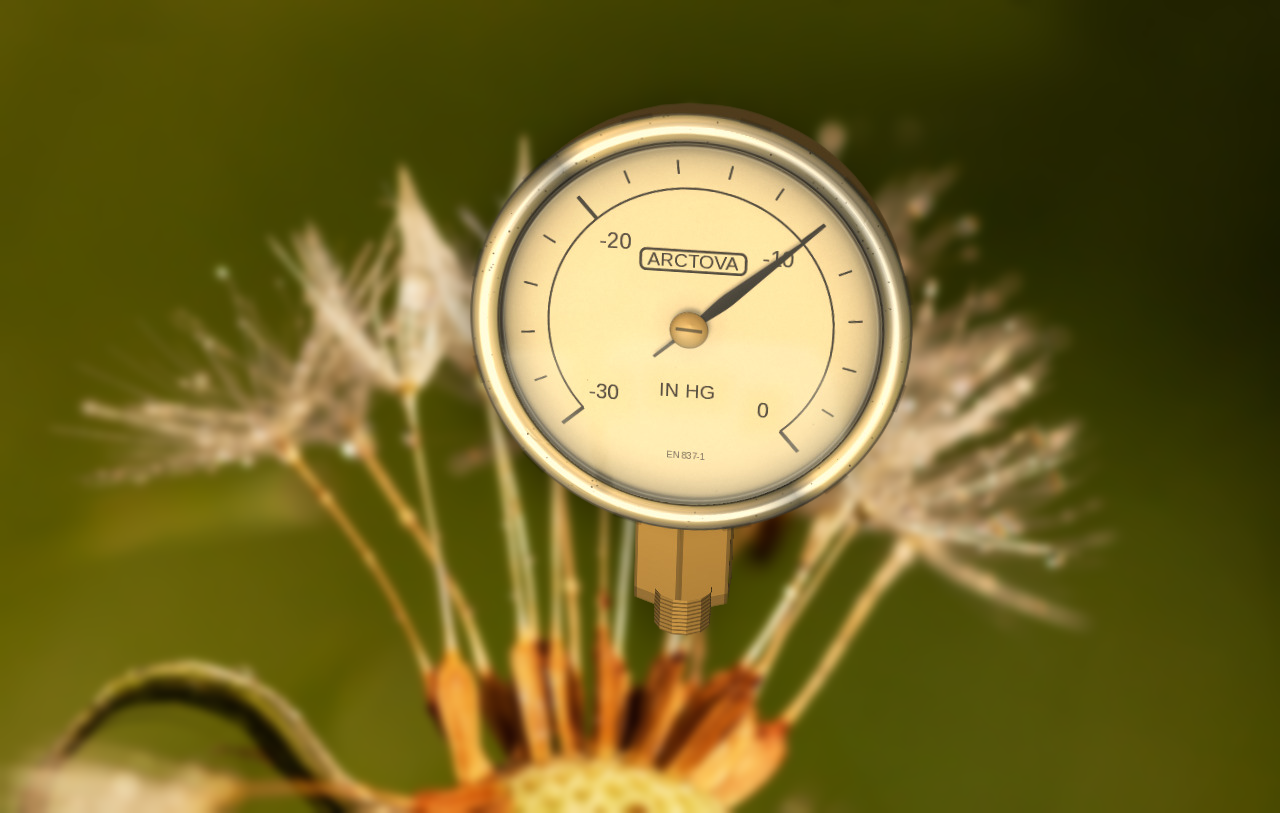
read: {"value": -10, "unit": "inHg"}
